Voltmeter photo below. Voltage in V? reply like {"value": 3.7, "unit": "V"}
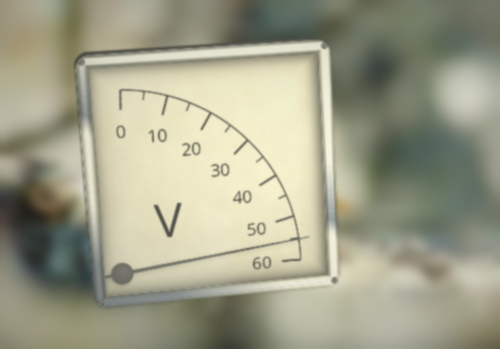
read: {"value": 55, "unit": "V"}
